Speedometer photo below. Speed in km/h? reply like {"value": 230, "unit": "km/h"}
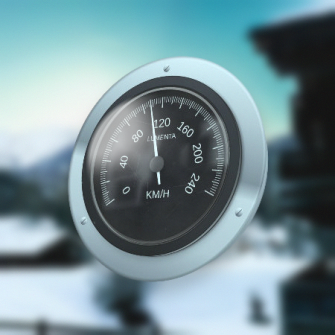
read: {"value": 110, "unit": "km/h"}
